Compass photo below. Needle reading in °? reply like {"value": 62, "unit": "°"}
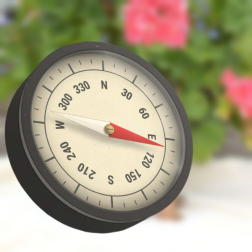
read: {"value": 100, "unit": "°"}
